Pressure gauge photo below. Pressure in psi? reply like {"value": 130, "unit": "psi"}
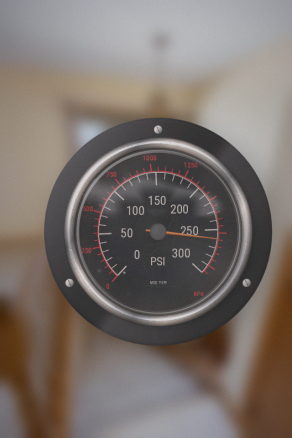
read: {"value": 260, "unit": "psi"}
